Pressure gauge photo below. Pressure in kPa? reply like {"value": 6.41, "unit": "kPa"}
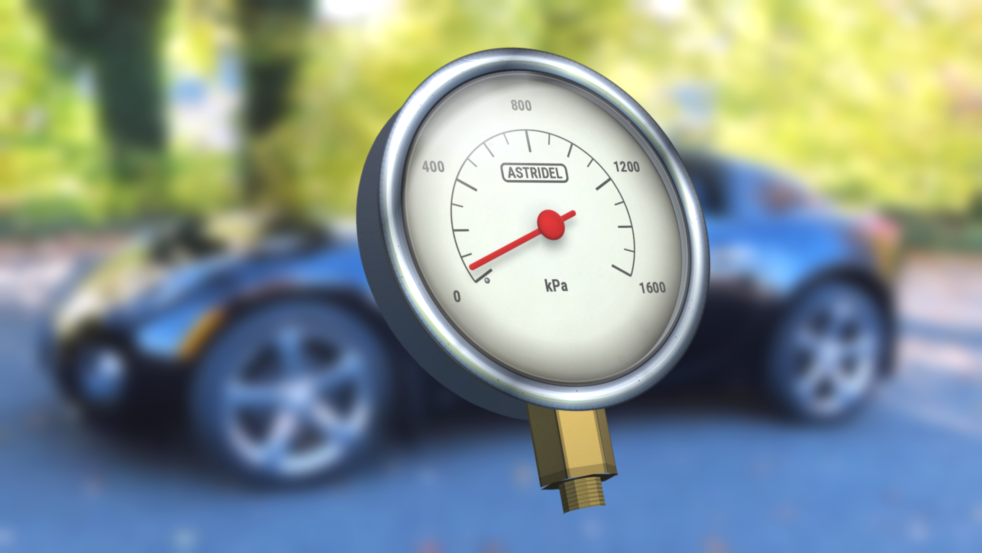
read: {"value": 50, "unit": "kPa"}
